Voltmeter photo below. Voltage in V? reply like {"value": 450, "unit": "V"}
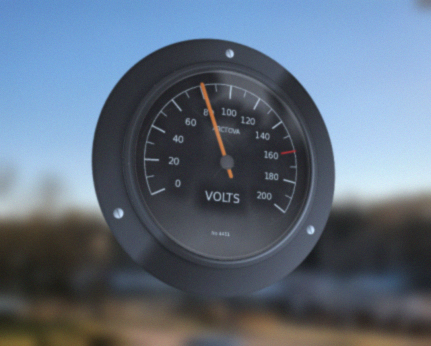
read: {"value": 80, "unit": "V"}
